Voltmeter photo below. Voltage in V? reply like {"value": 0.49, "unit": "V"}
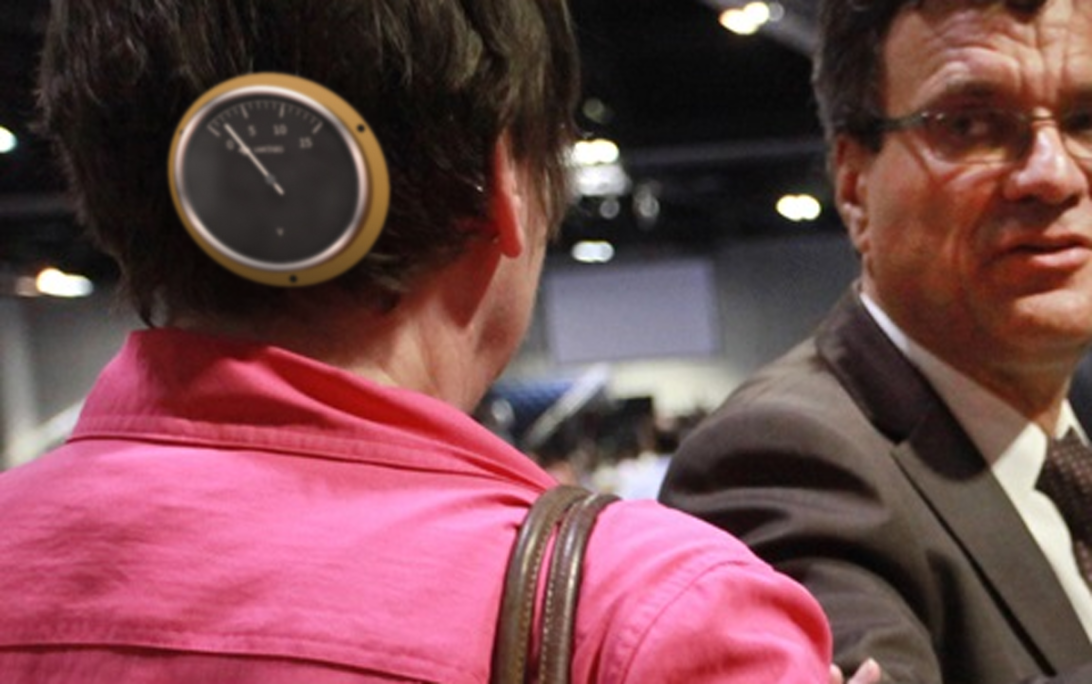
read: {"value": 2, "unit": "V"}
